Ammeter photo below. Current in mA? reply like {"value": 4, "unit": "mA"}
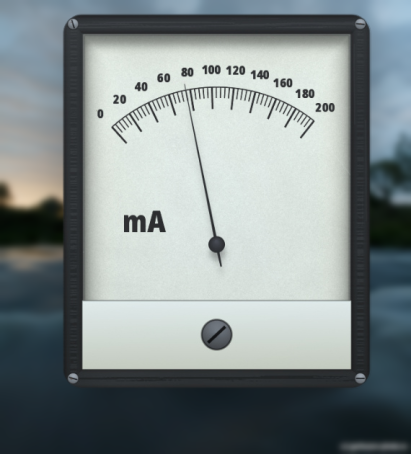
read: {"value": 76, "unit": "mA"}
